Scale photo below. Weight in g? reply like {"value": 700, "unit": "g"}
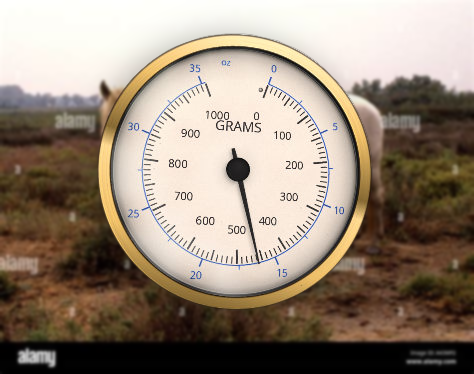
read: {"value": 460, "unit": "g"}
